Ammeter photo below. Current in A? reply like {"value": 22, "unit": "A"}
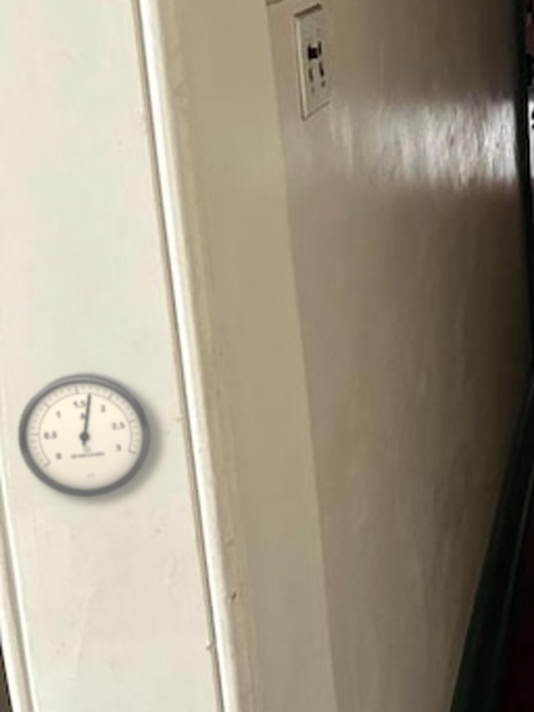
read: {"value": 1.7, "unit": "A"}
